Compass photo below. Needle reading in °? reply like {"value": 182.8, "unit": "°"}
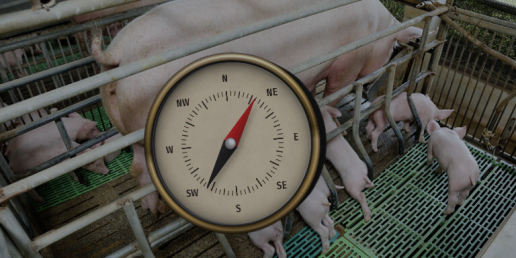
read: {"value": 35, "unit": "°"}
